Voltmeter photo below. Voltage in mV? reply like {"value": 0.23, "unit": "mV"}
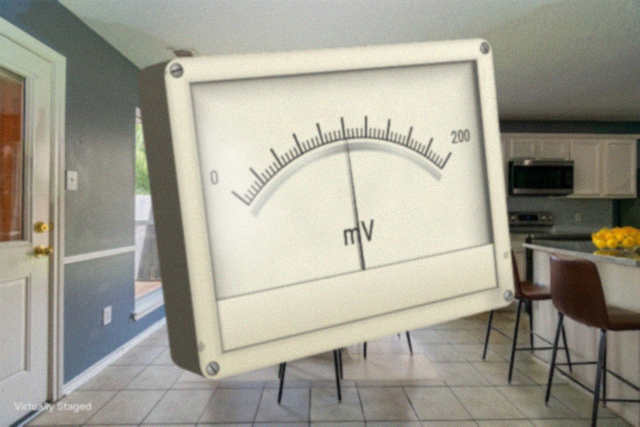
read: {"value": 100, "unit": "mV"}
